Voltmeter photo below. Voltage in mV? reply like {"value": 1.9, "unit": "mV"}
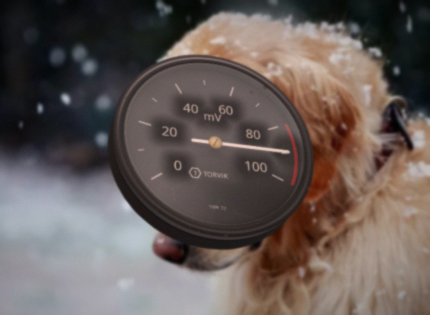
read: {"value": 90, "unit": "mV"}
